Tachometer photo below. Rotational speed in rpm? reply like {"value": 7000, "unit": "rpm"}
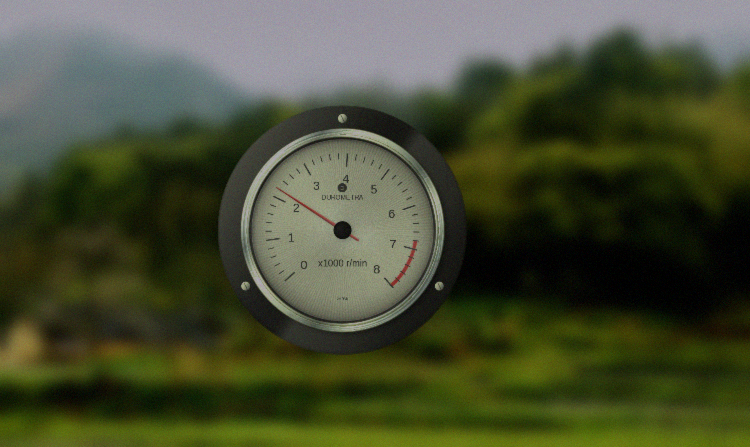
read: {"value": 2200, "unit": "rpm"}
